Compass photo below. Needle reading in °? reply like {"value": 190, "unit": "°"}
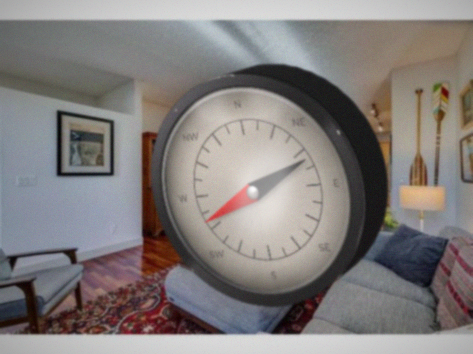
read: {"value": 247.5, "unit": "°"}
